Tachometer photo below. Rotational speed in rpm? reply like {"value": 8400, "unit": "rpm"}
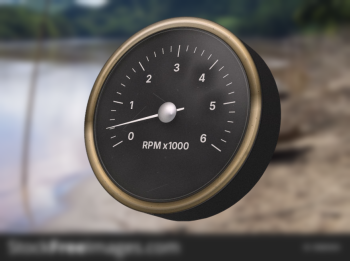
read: {"value": 400, "unit": "rpm"}
